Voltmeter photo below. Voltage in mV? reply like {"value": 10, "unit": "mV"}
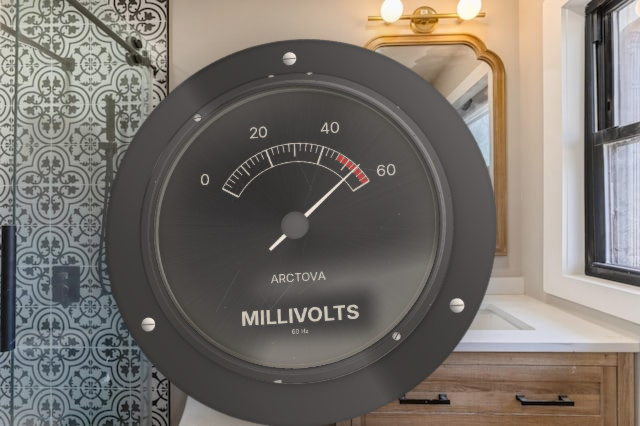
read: {"value": 54, "unit": "mV"}
